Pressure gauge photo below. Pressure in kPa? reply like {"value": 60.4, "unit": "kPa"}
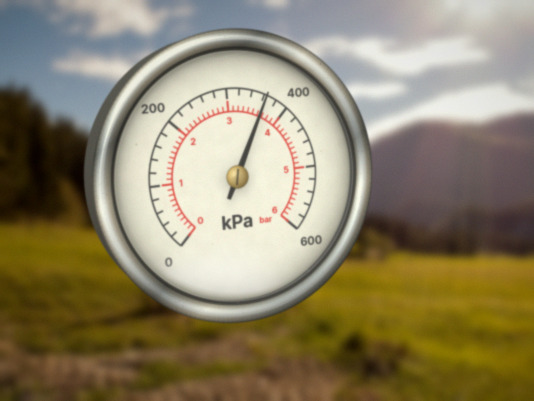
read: {"value": 360, "unit": "kPa"}
